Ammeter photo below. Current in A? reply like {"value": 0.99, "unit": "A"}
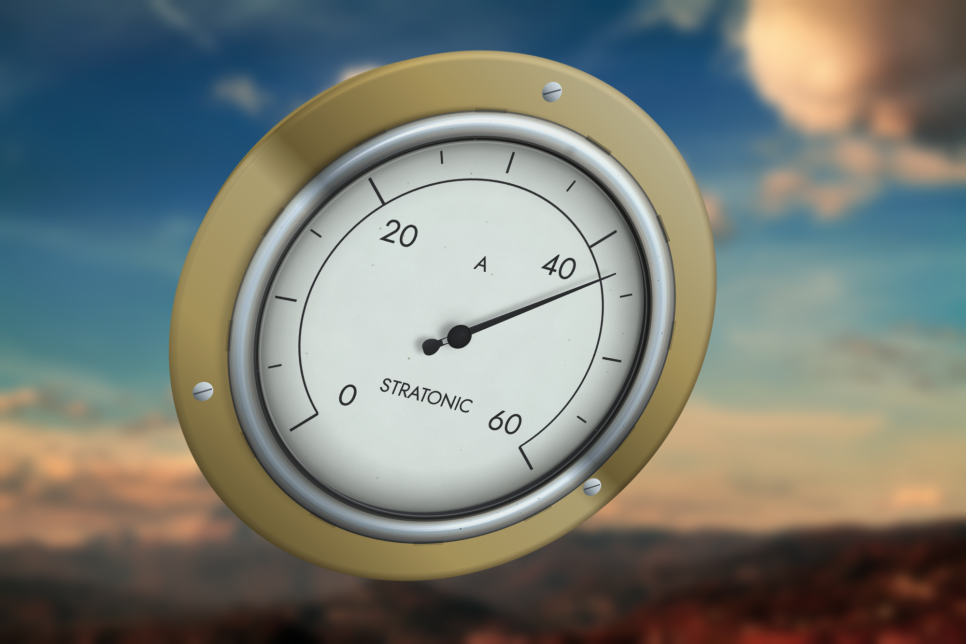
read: {"value": 42.5, "unit": "A"}
